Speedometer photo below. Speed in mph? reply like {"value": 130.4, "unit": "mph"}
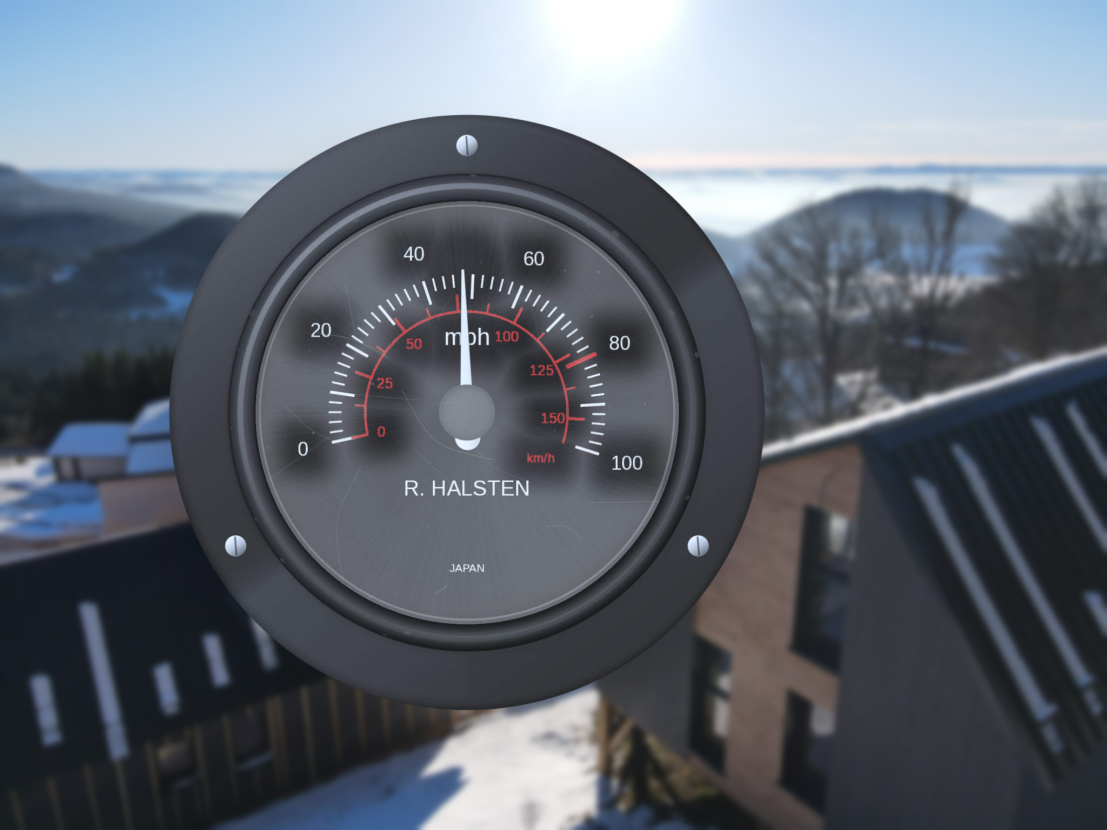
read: {"value": 48, "unit": "mph"}
